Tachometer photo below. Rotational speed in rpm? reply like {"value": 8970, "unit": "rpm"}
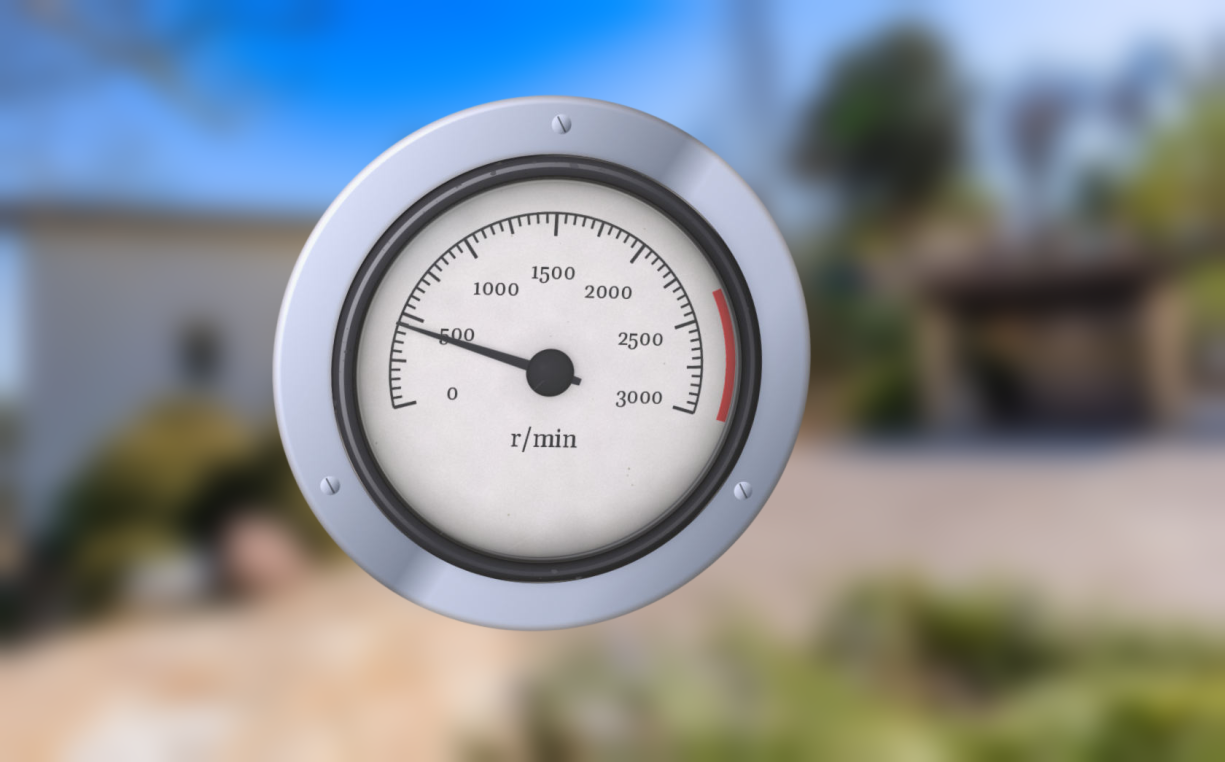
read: {"value": 450, "unit": "rpm"}
